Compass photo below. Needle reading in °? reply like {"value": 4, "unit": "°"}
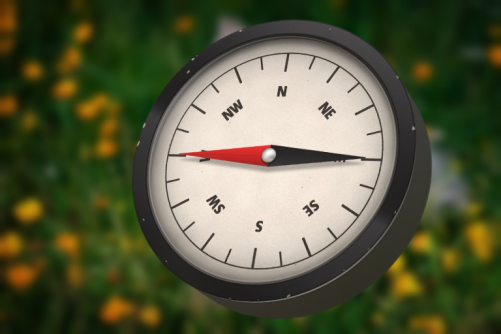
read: {"value": 270, "unit": "°"}
